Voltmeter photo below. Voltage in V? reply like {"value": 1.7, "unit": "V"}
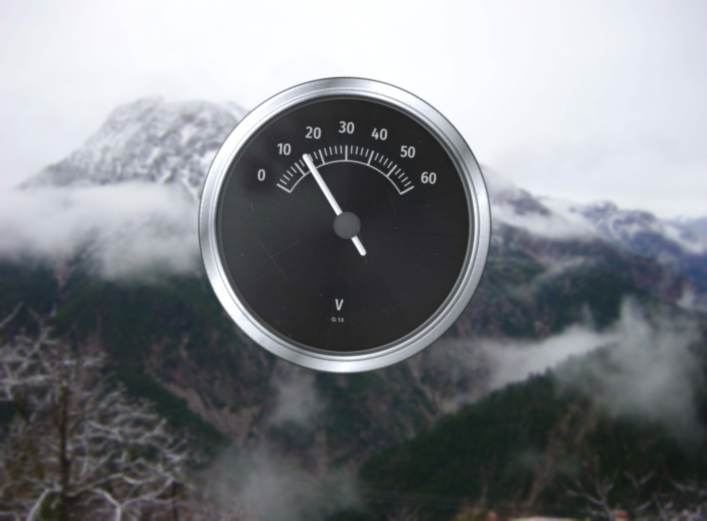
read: {"value": 14, "unit": "V"}
